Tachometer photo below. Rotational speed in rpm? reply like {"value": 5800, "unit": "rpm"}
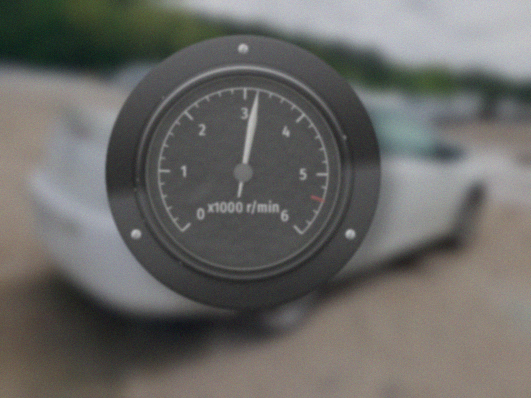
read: {"value": 3200, "unit": "rpm"}
